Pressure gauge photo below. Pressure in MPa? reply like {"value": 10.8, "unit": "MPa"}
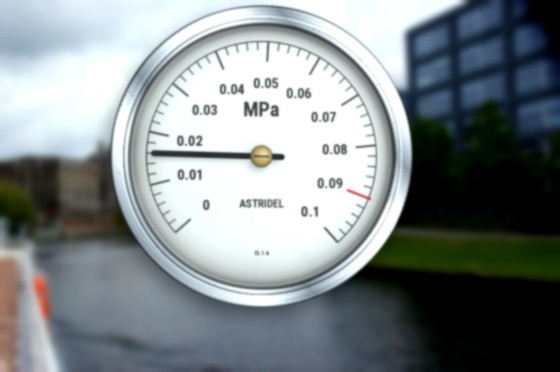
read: {"value": 0.016, "unit": "MPa"}
